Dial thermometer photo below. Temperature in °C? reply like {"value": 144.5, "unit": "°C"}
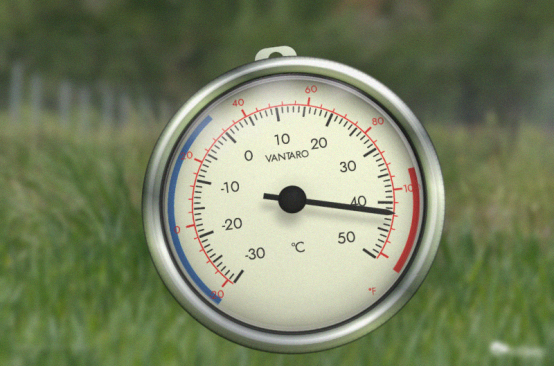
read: {"value": 42, "unit": "°C"}
